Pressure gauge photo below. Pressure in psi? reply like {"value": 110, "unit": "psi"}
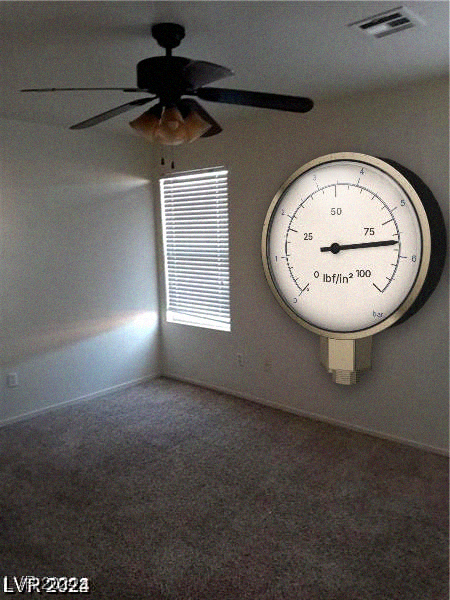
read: {"value": 82.5, "unit": "psi"}
